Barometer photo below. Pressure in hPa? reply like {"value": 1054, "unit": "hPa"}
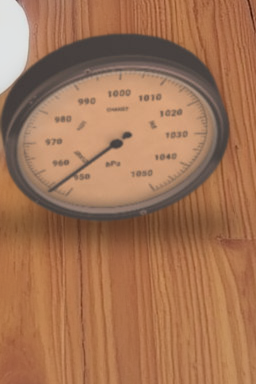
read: {"value": 955, "unit": "hPa"}
